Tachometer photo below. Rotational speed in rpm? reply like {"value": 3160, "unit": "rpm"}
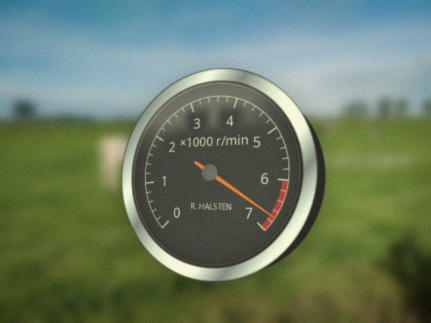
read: {"value": 6700, "unit": "rpm"}
